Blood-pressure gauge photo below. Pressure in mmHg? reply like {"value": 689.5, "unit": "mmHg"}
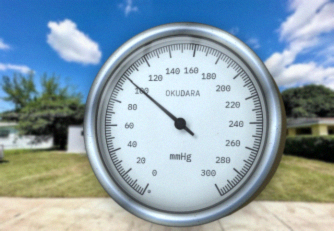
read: {"value": 100, "unit": "mmHg"}
